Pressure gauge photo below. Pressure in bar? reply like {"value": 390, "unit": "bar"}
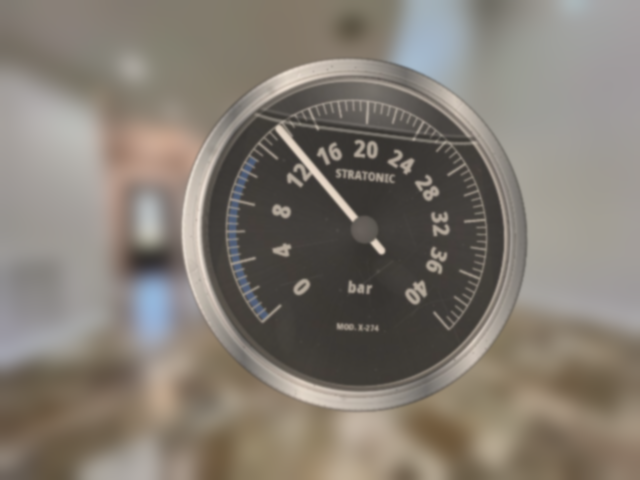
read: {"value": 13.5, "unit": "bar"}
